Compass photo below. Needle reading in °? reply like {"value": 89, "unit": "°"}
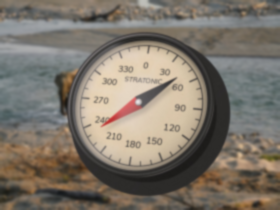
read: {"value": 230, "unit": "°"}
